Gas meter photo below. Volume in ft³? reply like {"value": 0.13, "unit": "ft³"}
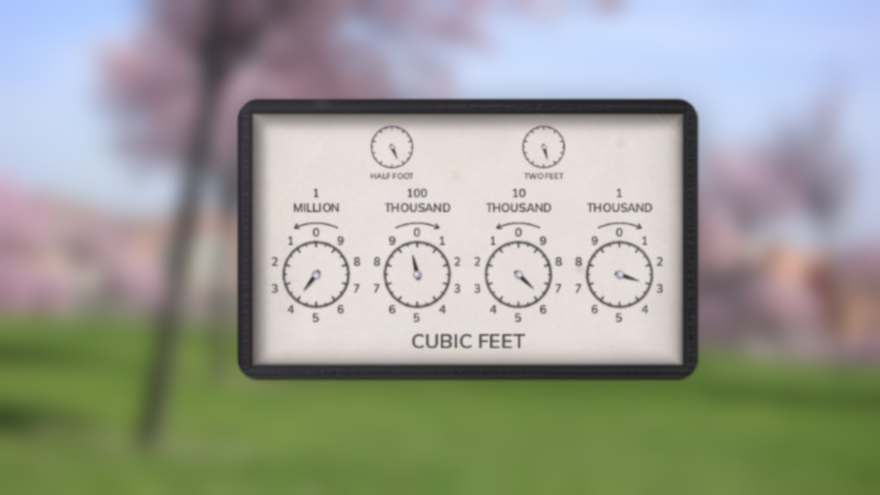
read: {"value": 396300, "unit": "ft³"}
